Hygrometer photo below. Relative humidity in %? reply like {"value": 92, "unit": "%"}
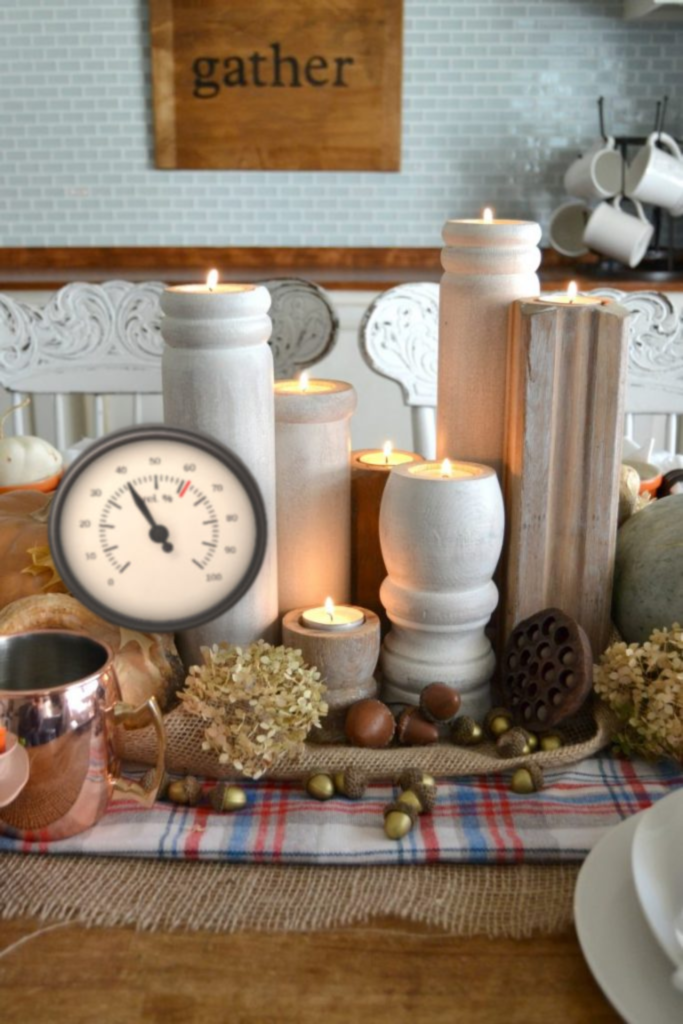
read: {"value": 40, "unit": "%"}
